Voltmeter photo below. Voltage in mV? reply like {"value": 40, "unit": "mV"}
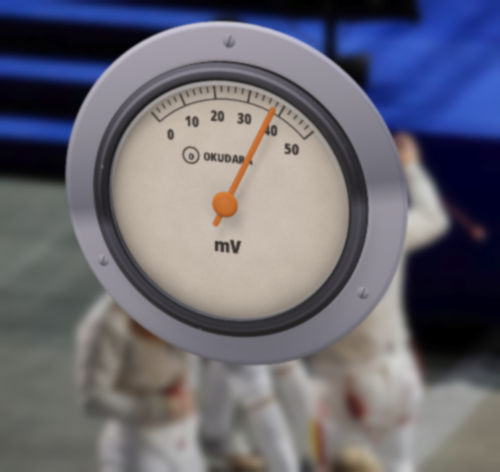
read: {"value": 38, "unit": "mV"}
